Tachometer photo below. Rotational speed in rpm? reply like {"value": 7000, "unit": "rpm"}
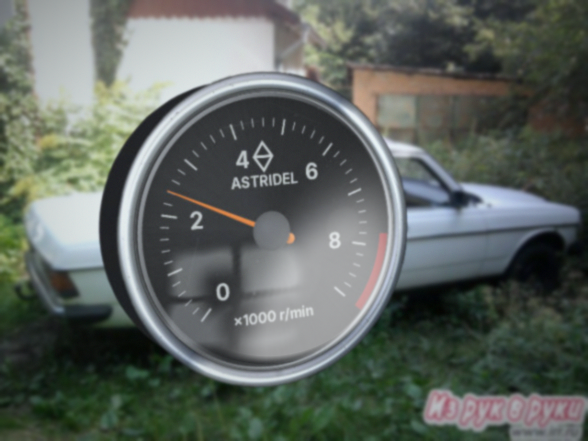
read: {"value": 2400, "unit": "rpm"}
